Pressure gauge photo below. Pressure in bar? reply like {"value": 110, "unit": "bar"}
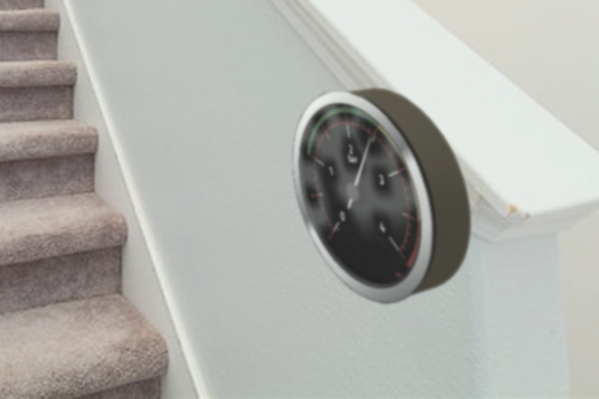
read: {"value": 2.5, "unit": "bar"}
